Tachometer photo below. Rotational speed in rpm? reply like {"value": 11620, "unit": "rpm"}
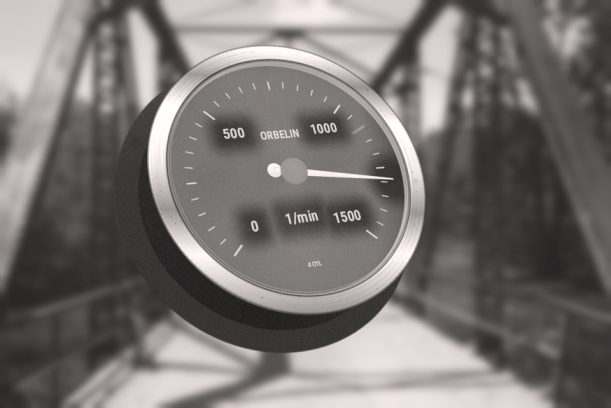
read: {"value": 1300, "unit": "rpm"}
